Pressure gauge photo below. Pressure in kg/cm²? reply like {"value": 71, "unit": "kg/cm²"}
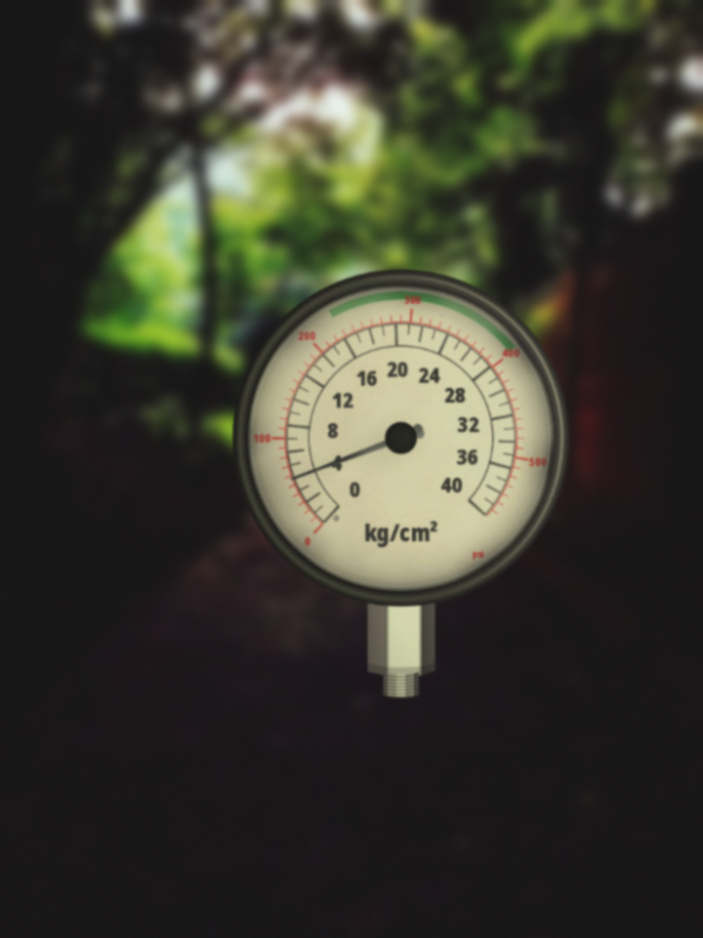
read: {"value": 4, "unit": "kg/cm²"}
